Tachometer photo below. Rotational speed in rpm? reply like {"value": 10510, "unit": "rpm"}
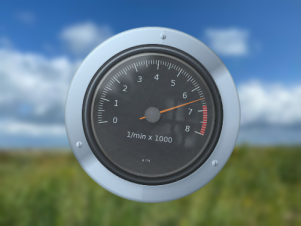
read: {"value": 6500, "unit": "rpm"}
